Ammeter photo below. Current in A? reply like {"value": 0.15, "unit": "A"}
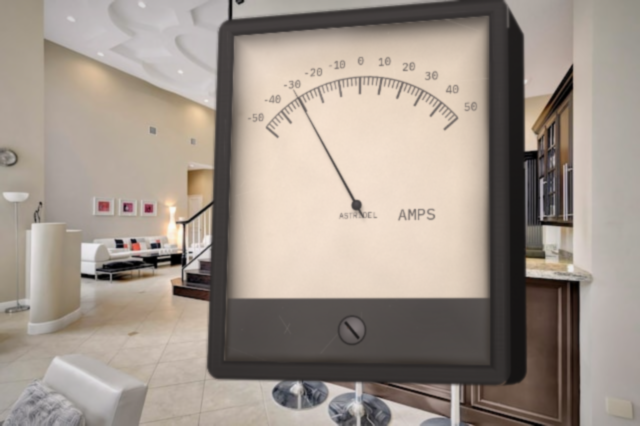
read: {"value": -30, "unit": "A"}
